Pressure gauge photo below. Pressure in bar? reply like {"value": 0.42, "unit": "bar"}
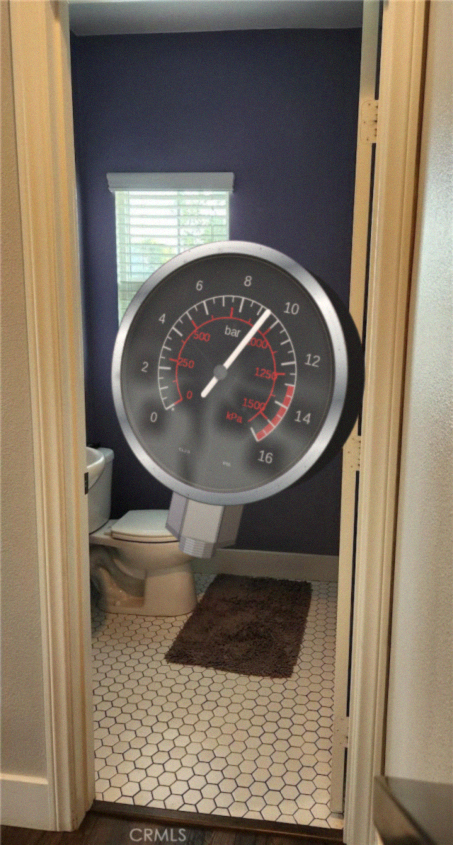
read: {"value": 9.5, "unit": "bar"}
